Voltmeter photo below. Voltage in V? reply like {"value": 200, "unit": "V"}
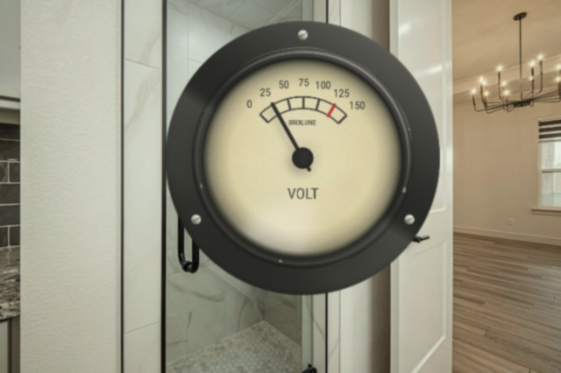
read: {"value": 25, "unit": "V"}
